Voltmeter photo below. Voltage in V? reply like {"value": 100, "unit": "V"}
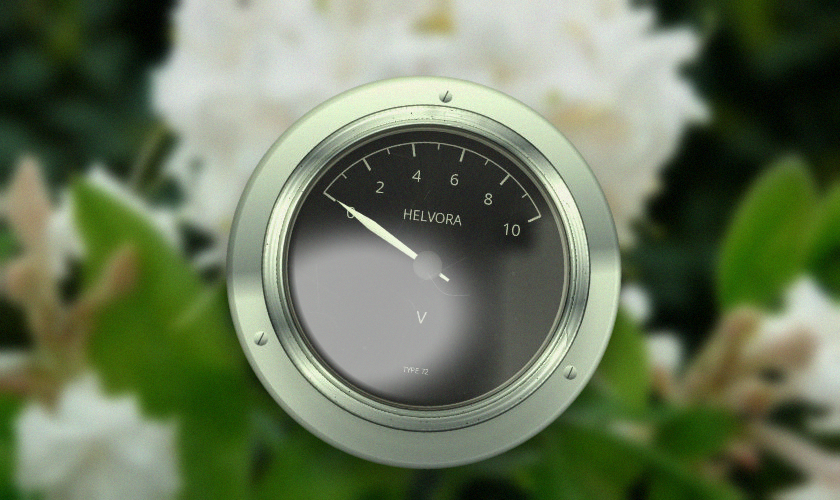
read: {"value": 0, "unit": "V"}
